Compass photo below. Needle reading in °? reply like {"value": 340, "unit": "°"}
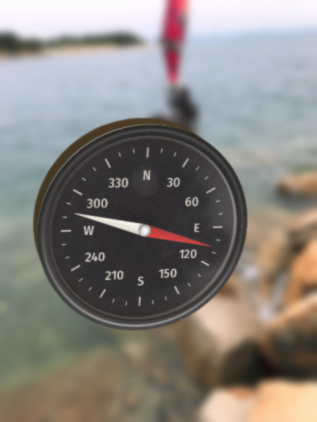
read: {"value": 105, "unit": "°"}
